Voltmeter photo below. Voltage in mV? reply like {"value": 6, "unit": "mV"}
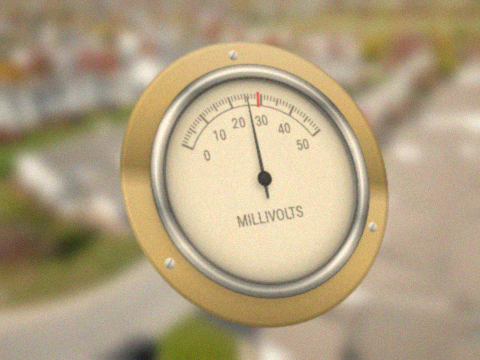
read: {"value": 25, "unit": "mV"}
